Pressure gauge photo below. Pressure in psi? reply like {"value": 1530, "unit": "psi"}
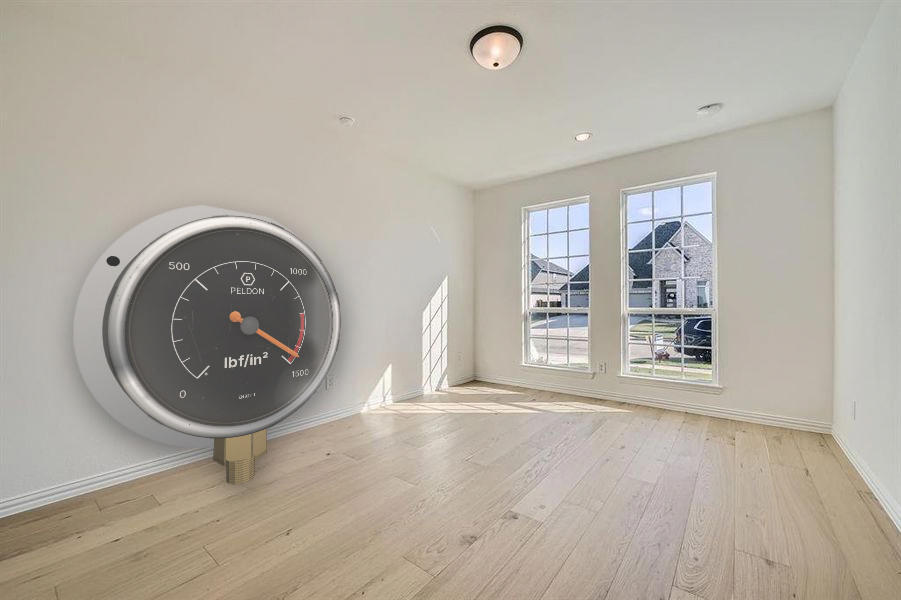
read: {"value": 1450, "unit": "psi"}
